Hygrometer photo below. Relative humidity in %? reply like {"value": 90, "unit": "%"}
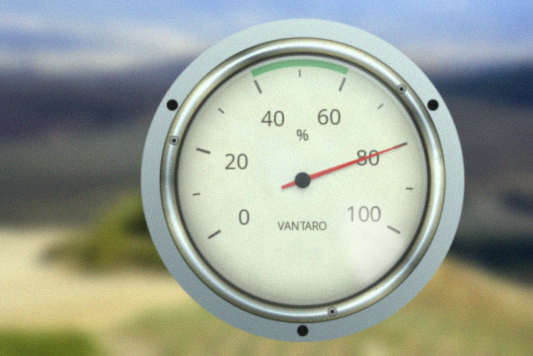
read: {"value": 80, "unit": "%"}
